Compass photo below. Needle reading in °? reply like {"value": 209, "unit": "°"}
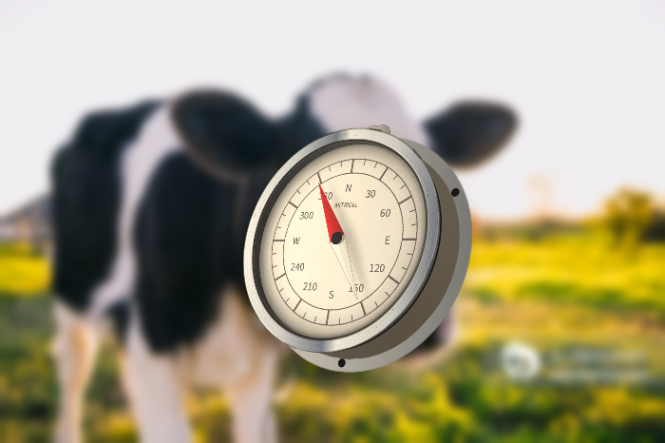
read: {"value": 330, "unit": "°"}
